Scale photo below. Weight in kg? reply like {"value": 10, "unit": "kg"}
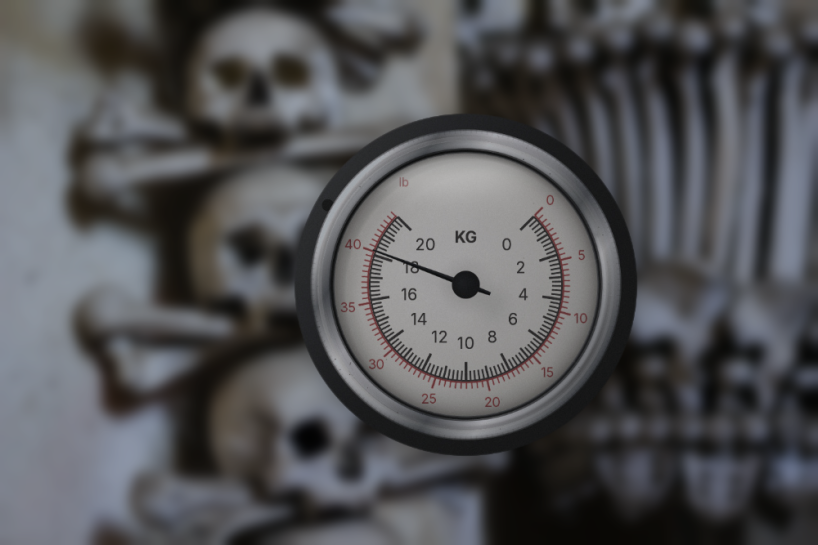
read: {"value": 18.2, "unit": "kg"}
